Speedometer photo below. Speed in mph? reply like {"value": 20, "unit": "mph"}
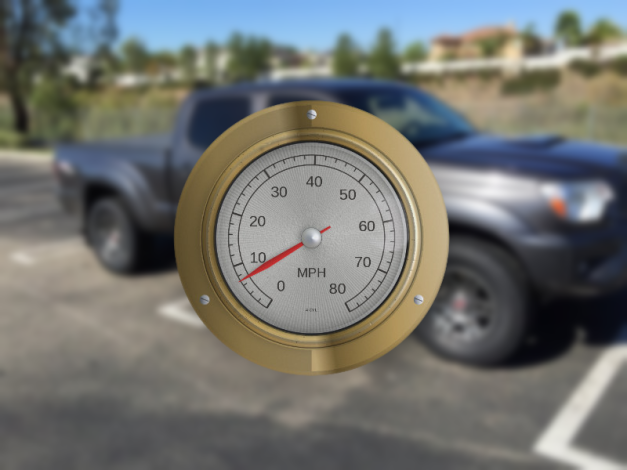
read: {"value": 7, "unit": "mph"}
